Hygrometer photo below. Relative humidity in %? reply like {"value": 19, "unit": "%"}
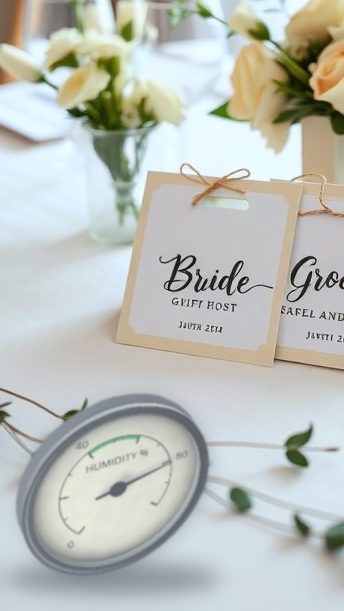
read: {"value": 80, "unit": "%"}
